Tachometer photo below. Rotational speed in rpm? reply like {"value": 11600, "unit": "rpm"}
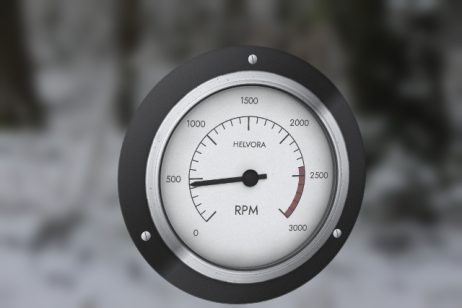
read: {"value": 450, "unit": "rpm"}
